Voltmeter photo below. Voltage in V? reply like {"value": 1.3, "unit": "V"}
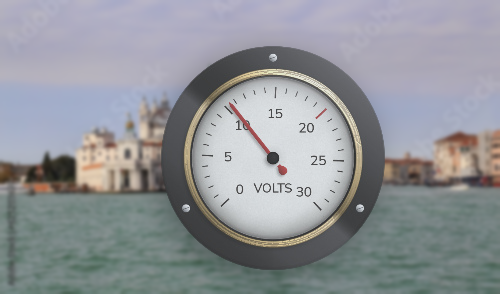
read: {"value": 10.5, "unit": "V"}
